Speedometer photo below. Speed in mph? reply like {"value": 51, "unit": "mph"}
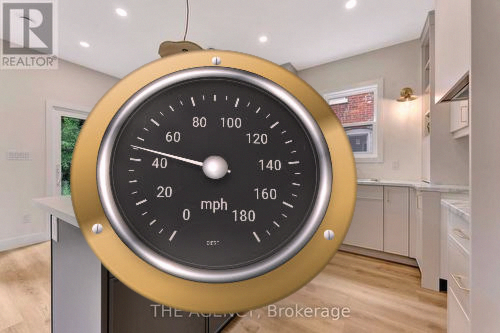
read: {"value": 45, "unit": "mph"}
